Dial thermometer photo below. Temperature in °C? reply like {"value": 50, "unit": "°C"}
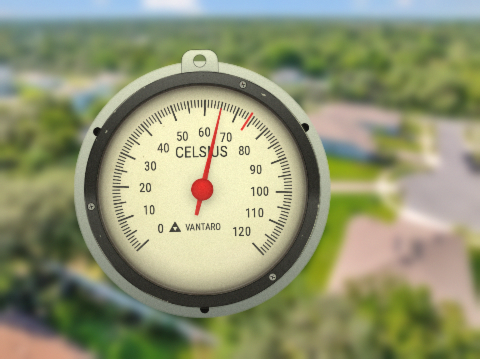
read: {"value": 65, "unit": "°C"}
